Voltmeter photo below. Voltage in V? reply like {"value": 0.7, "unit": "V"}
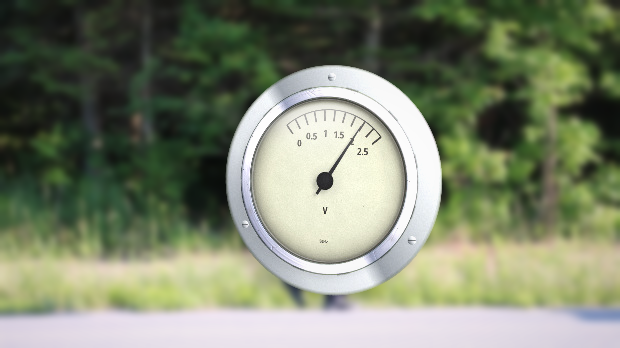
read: {"value": 2, "unit": "V"}
